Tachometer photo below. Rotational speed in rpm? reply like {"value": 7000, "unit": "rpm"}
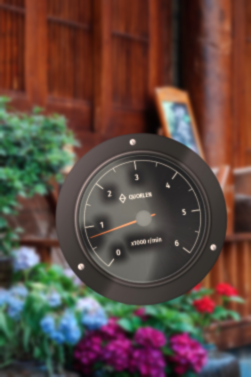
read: {"value": 750, "unit": "rpm"}
